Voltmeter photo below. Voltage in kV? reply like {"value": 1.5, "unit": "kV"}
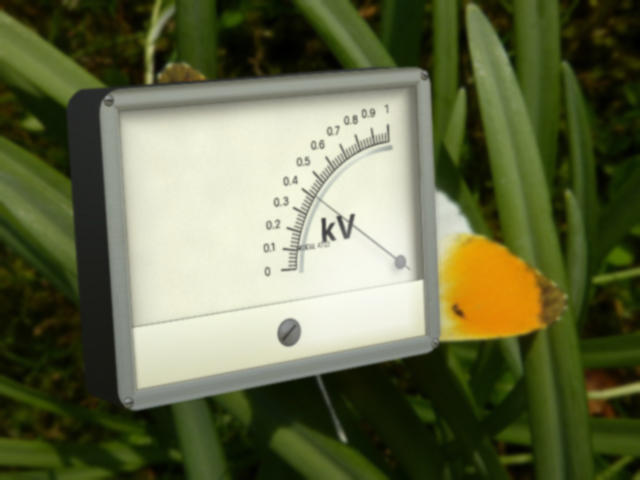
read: {"value": 0.4, "unit": "kV"}
